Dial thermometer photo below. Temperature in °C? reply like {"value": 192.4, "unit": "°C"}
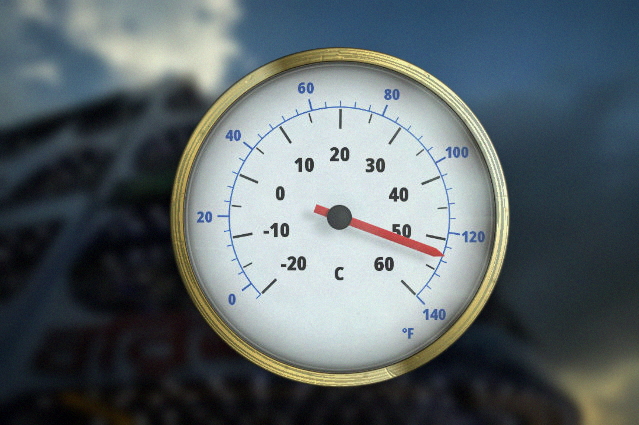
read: {"value": 52.5, "unit": "°C"}
